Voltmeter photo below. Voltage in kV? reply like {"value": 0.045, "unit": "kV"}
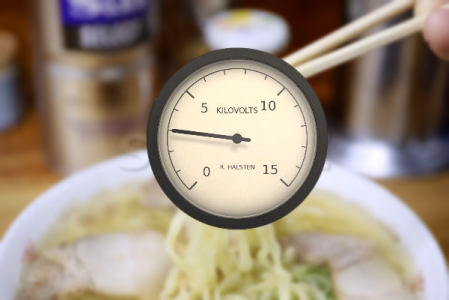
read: {"value": 3, "unit": "kV"}
